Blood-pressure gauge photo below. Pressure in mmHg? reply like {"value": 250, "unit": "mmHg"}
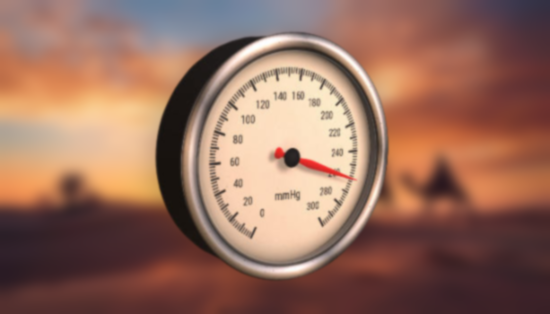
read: {"value": 260, "unit": "mmHg"}
